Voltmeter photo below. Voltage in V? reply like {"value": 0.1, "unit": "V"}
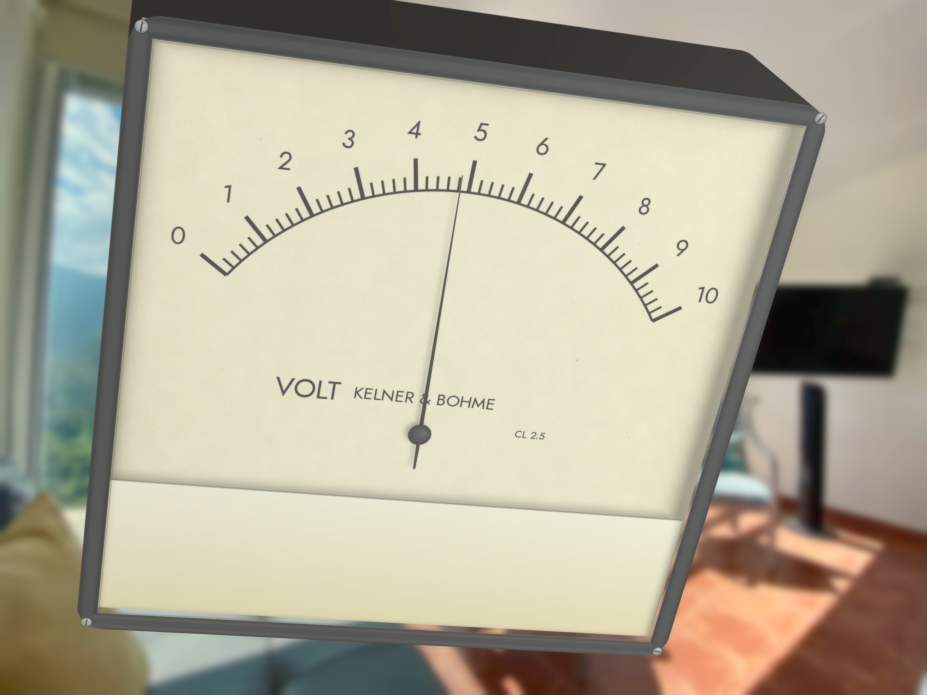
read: {"value": 4.8, "unit": "V"}
